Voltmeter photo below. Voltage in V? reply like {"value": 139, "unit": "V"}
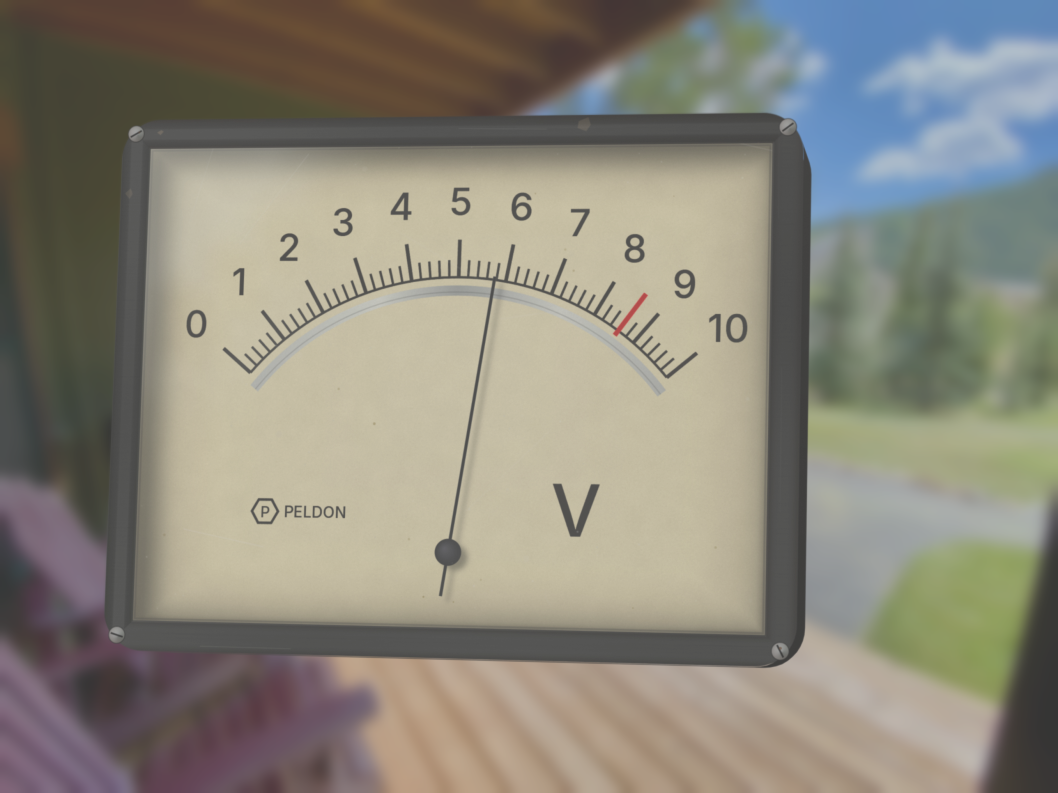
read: {"value": 5.8, "unit": "V"}
